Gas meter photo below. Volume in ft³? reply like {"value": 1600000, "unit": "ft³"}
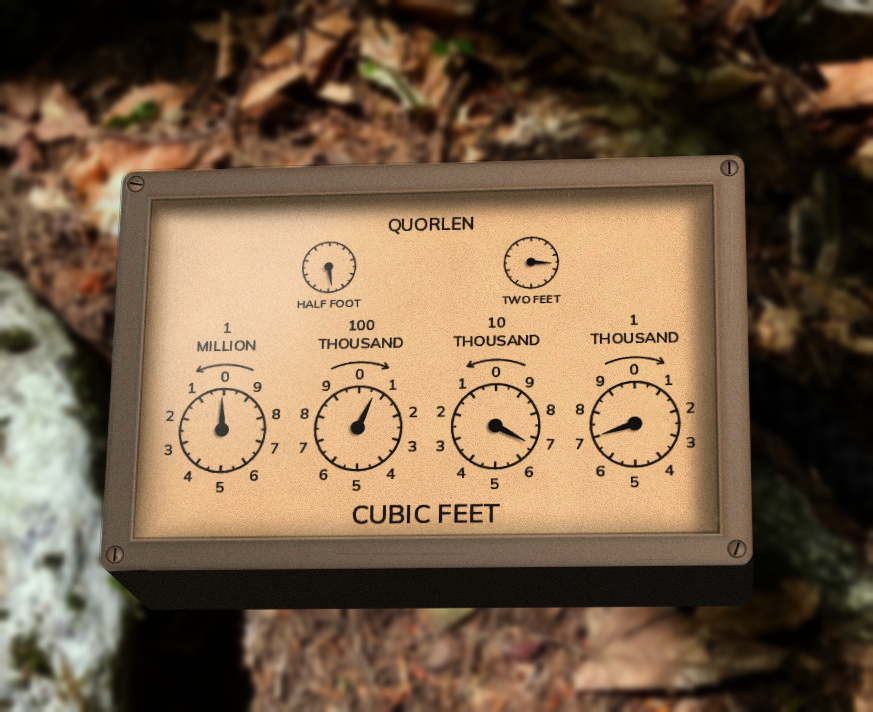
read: {"value": 6700, "unit": "ft³"}
